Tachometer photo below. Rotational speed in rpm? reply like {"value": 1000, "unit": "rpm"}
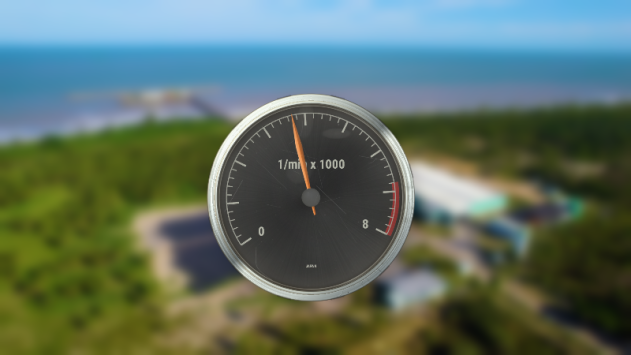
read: {"value": 3700, "unit": "rpm"}
